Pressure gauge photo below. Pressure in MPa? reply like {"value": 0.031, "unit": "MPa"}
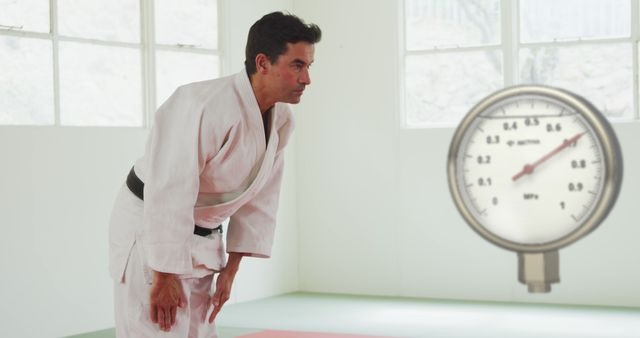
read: {"value": 0.7, "unit": "MPa"}
